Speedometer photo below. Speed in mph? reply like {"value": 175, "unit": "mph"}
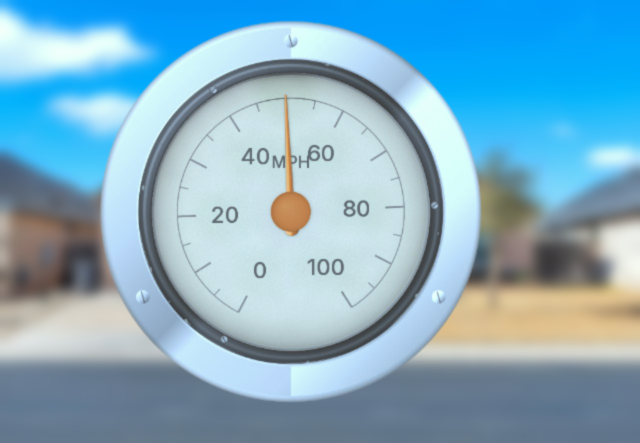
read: {"value": 50, "unit": "mph"}
